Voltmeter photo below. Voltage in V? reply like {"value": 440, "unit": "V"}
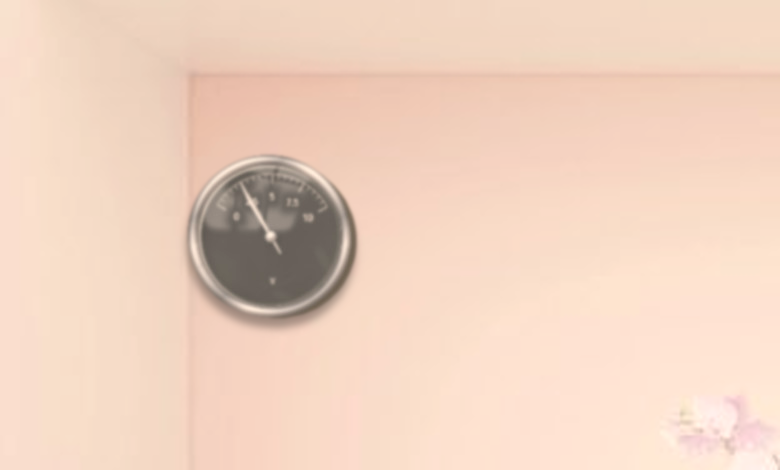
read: {"value": 2.5, "unit": "V"}
